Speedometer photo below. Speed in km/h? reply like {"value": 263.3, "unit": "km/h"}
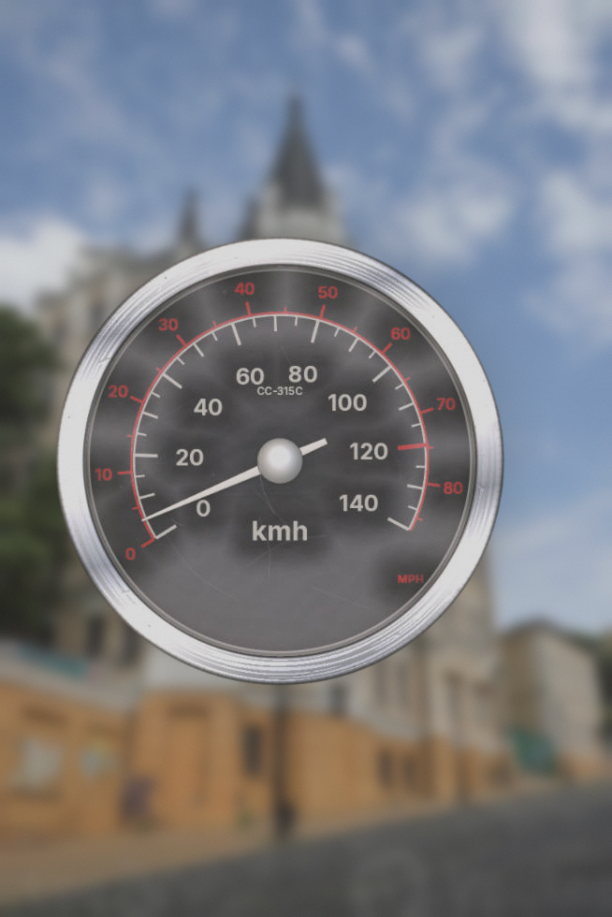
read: {"value": 5, "unit": "km/h"}
